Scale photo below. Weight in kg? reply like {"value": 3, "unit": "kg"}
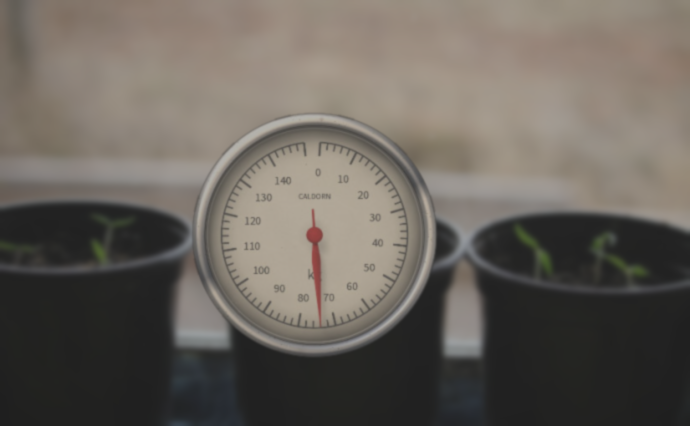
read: {"value": 74, "unit": "kg"}
